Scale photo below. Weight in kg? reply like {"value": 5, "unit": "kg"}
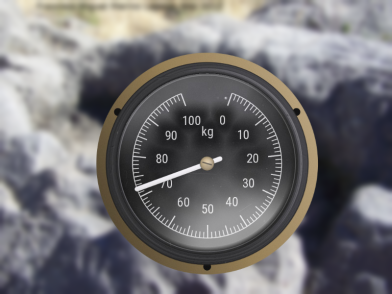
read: {"value": 72, "unit": "kg"}
